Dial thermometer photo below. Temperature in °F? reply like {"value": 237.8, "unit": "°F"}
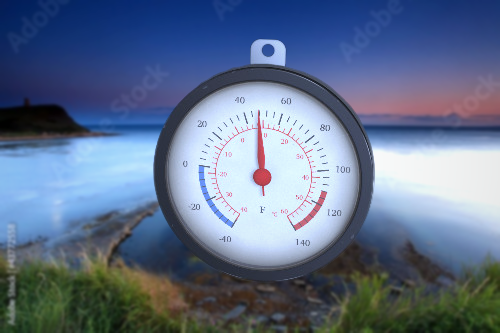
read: {"value": 48, "unit": "°F"}
